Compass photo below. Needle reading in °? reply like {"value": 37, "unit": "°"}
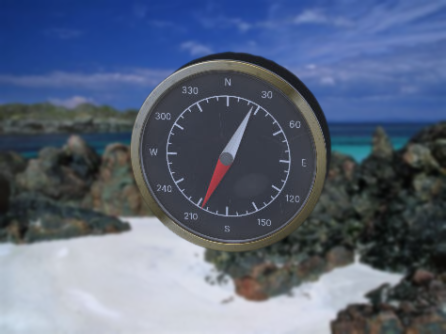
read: {"value": 205, "unit": "°"}
